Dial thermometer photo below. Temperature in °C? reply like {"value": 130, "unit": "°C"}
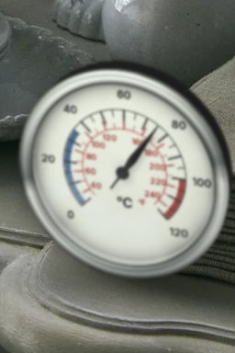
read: {"value": 75, "unit": "°C"}
